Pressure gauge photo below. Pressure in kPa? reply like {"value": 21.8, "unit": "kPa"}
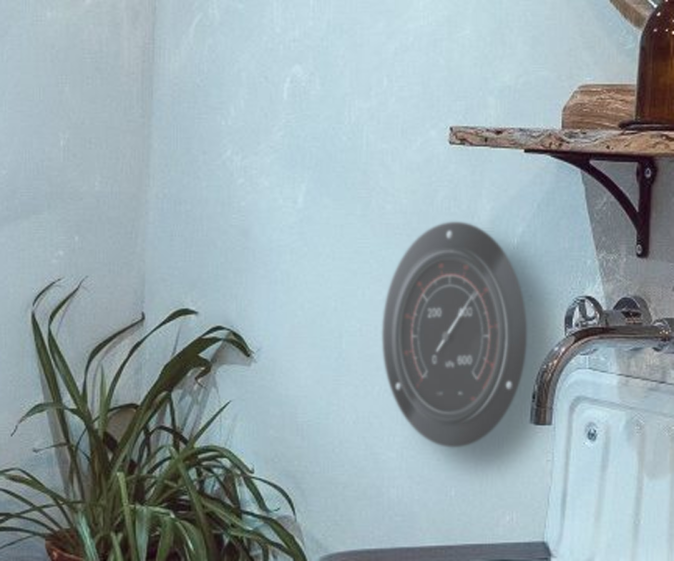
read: {"value": 400, "unit": "kPa"}
